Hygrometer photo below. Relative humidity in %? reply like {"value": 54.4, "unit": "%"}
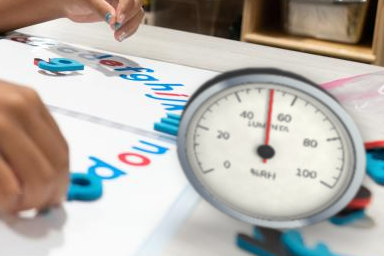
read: {"value": 52, "unit": "%"}
